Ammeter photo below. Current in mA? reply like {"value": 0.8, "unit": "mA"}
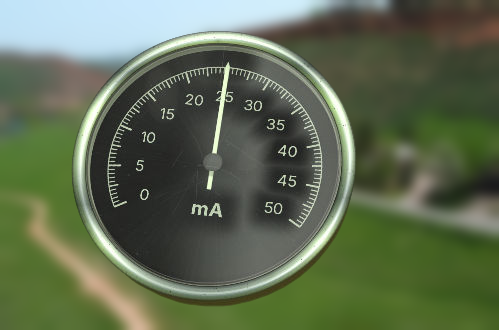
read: {"value": 25, "unit": "mA"}
